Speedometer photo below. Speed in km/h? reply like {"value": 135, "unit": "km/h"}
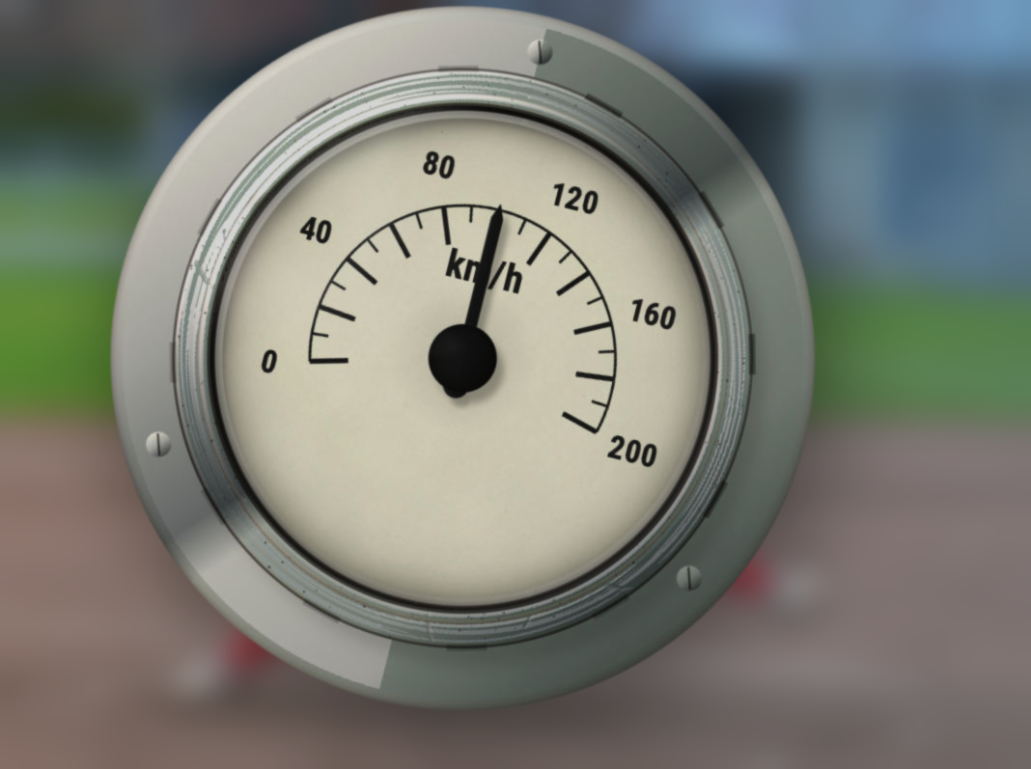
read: {"value": 100, "unit": "km/h"}
